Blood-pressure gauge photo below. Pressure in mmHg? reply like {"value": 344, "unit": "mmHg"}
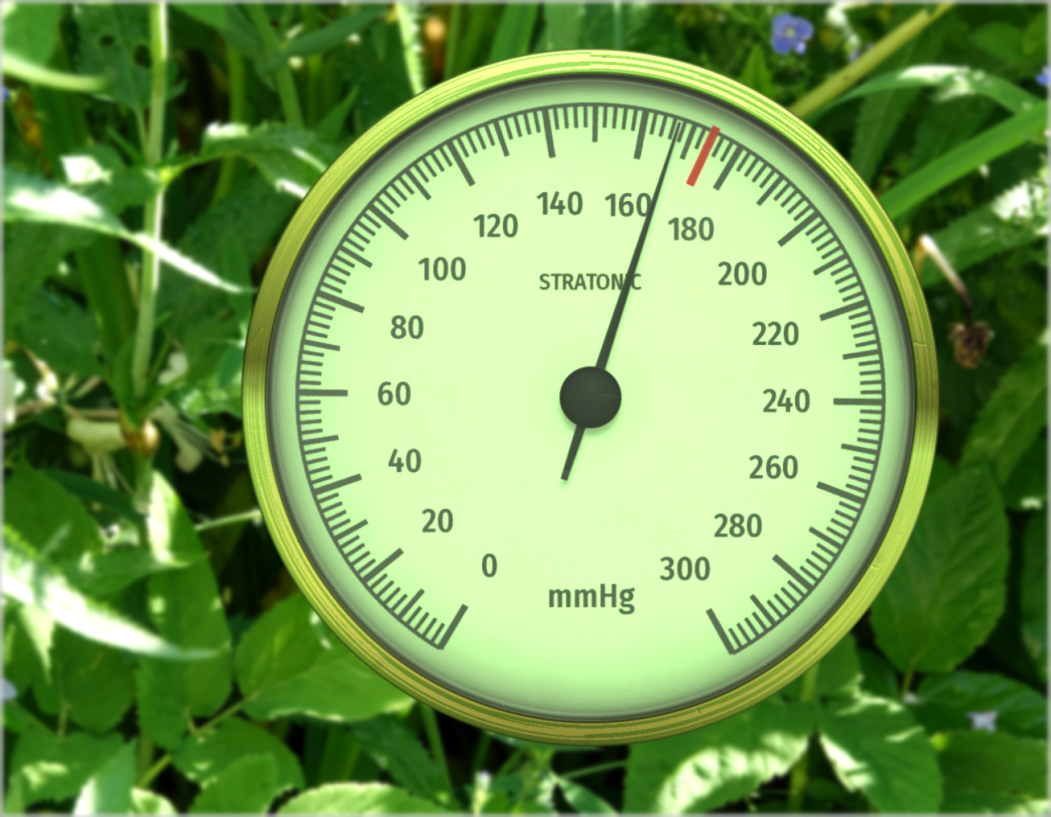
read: {"value": 167, "unit": "mmHg"}
